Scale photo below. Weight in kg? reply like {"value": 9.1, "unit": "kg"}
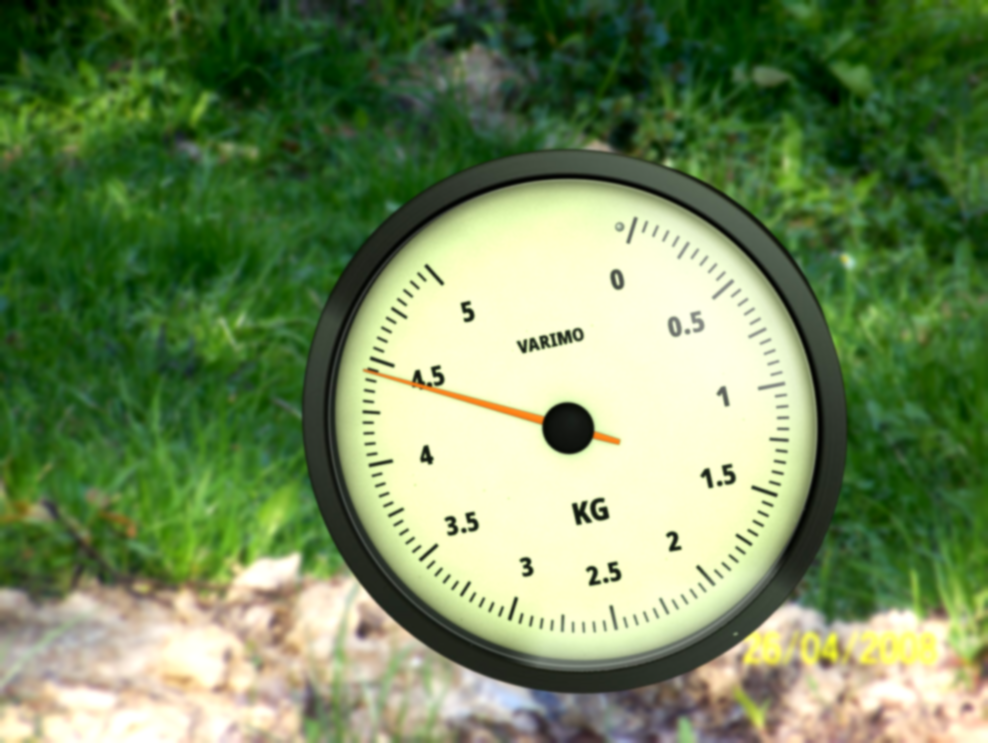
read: {"value": 4.45, "unit": "kg"}
